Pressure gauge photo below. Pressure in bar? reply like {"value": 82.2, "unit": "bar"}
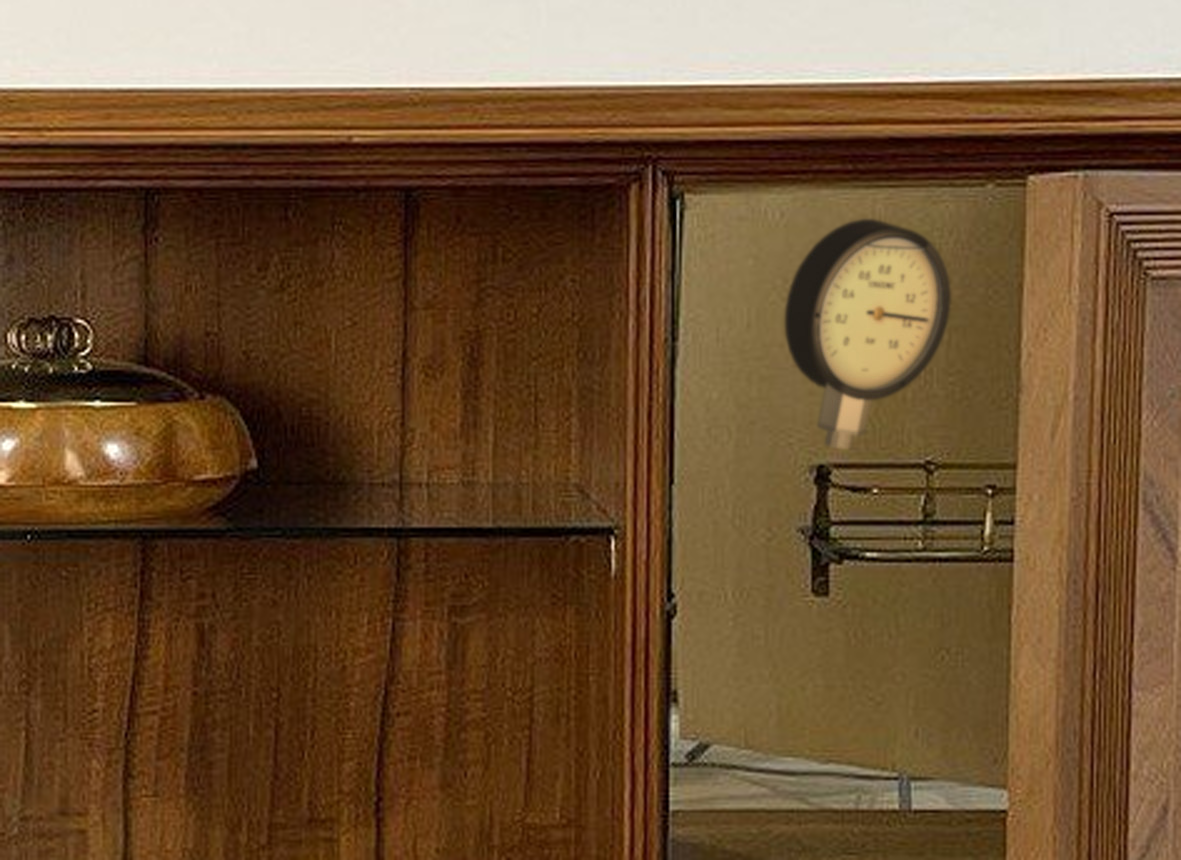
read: {"value": 1.35, "unit": "bar"}
